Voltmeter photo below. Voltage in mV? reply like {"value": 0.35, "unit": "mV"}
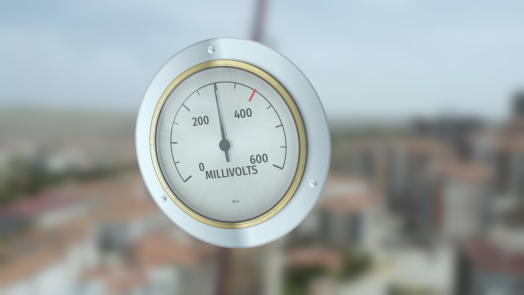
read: {"value": 300, "unit": "mV"}
